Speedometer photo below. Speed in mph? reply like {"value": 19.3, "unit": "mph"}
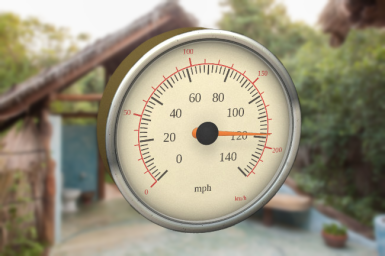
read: {"value": 118, "unit": "mph"}
